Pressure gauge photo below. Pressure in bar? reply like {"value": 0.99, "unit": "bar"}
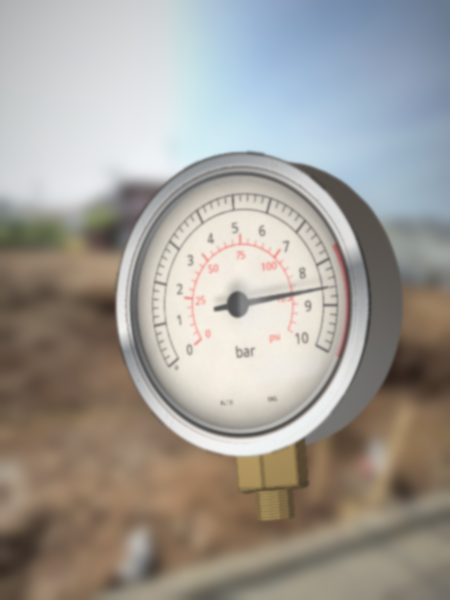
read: {"value": 8.6, "unit": "bar"}
